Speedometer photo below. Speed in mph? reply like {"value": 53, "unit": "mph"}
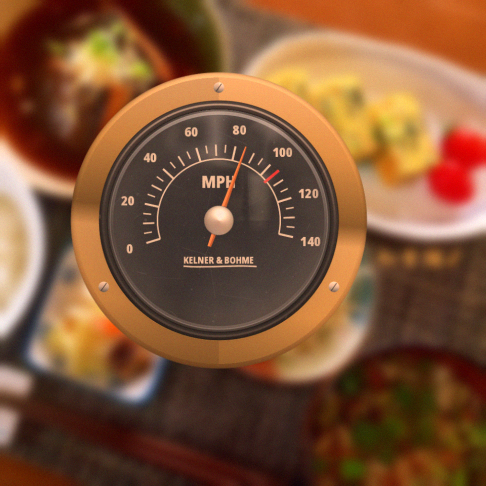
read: {"value": 85, "unit": "mph"}
